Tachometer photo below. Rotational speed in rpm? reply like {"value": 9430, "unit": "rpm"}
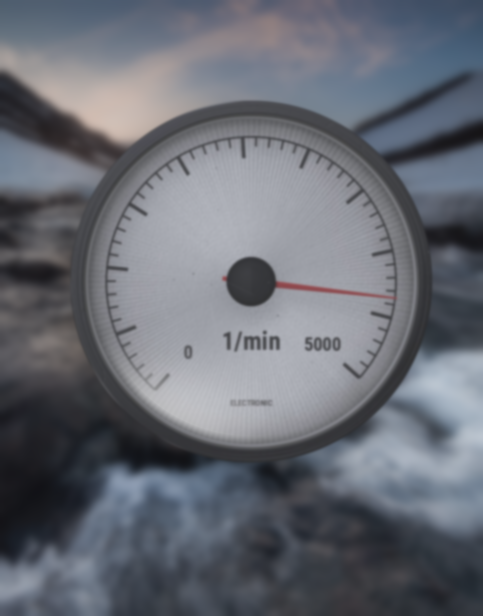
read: {"value": 4350, "unit": "rpm"}
